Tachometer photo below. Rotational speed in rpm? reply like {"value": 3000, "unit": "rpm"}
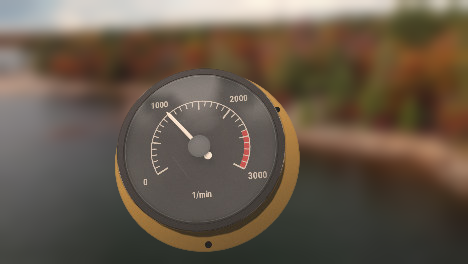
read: {"value": 1000, "unit": "rpm"}
